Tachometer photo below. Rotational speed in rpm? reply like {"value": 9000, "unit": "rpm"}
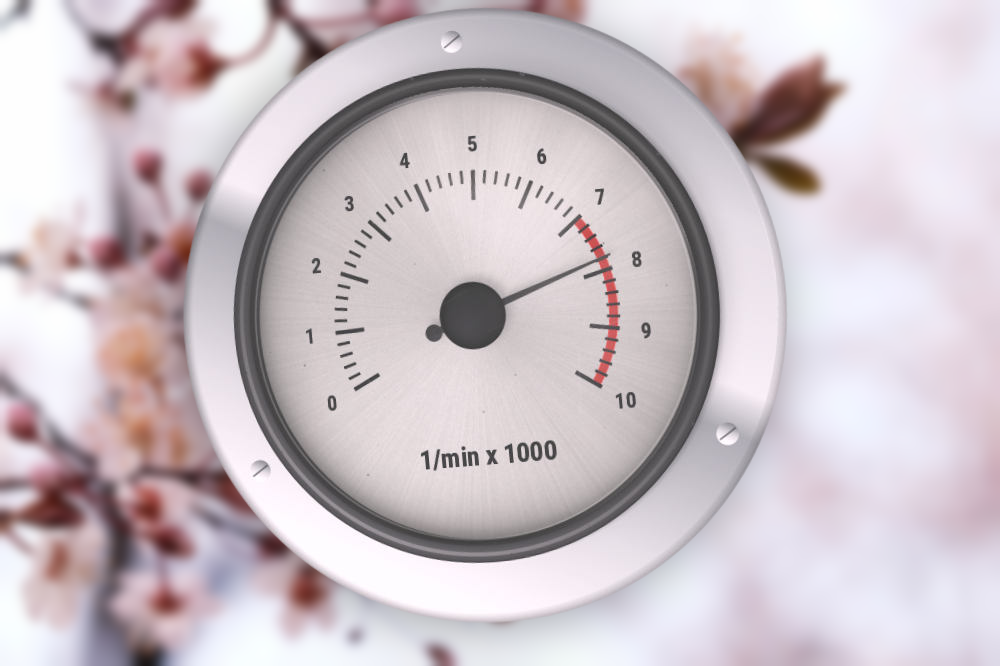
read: {"value": 7800, "unit": "rpm"}
